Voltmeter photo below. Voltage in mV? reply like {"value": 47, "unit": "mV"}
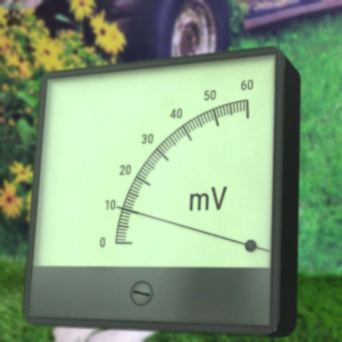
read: {"value": 10, "unit": "mV"}
